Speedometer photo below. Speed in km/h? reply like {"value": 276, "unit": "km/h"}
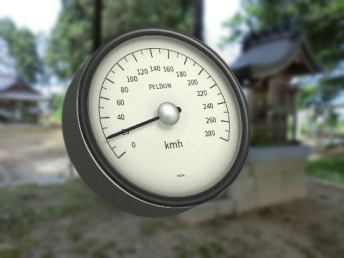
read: {"value": 20, "unit": "km/h"}
